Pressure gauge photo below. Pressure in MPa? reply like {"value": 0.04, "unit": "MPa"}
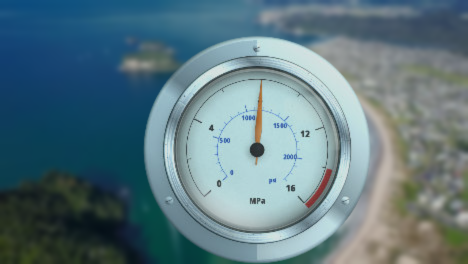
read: {"value": 8, "unit": "MPa"}
